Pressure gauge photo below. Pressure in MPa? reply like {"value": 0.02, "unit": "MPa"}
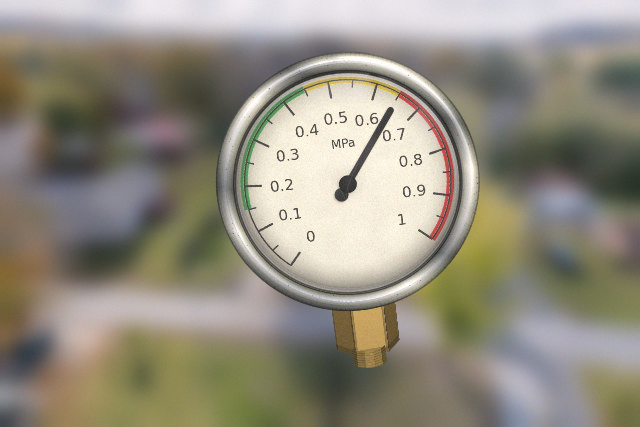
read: {"value": 0.65, "unit": "MPa"}
